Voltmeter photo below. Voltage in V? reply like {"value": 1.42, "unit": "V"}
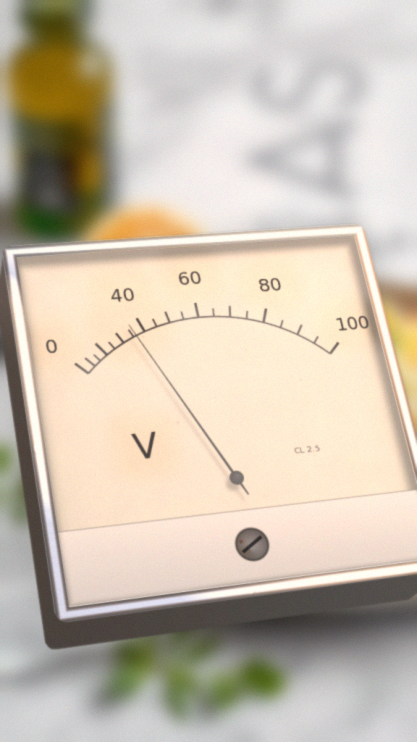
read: {"value": 35, "unit": "V"}
